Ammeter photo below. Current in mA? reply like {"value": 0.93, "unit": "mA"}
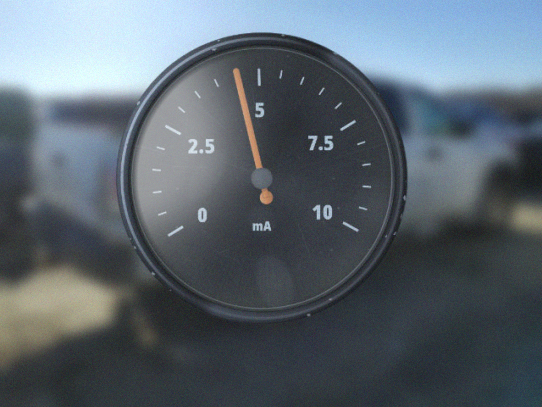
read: {"value": 4.5, "unit": "mA"}
